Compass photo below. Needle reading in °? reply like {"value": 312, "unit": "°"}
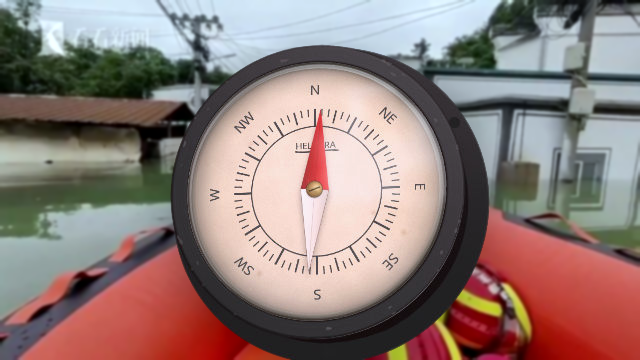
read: {"value": 5, "unit": "°"}
